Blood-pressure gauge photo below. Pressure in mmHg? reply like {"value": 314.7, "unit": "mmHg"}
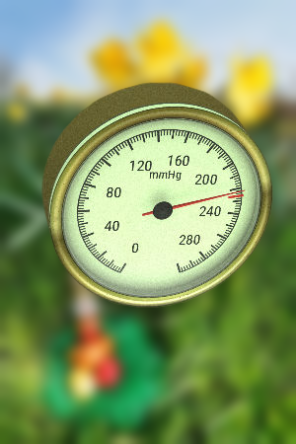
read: {"value": 220, "unit": "mmHg"}
